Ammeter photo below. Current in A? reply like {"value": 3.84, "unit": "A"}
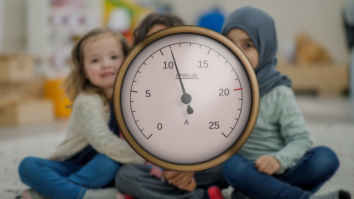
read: {"value": 11, "unit": "A"}
